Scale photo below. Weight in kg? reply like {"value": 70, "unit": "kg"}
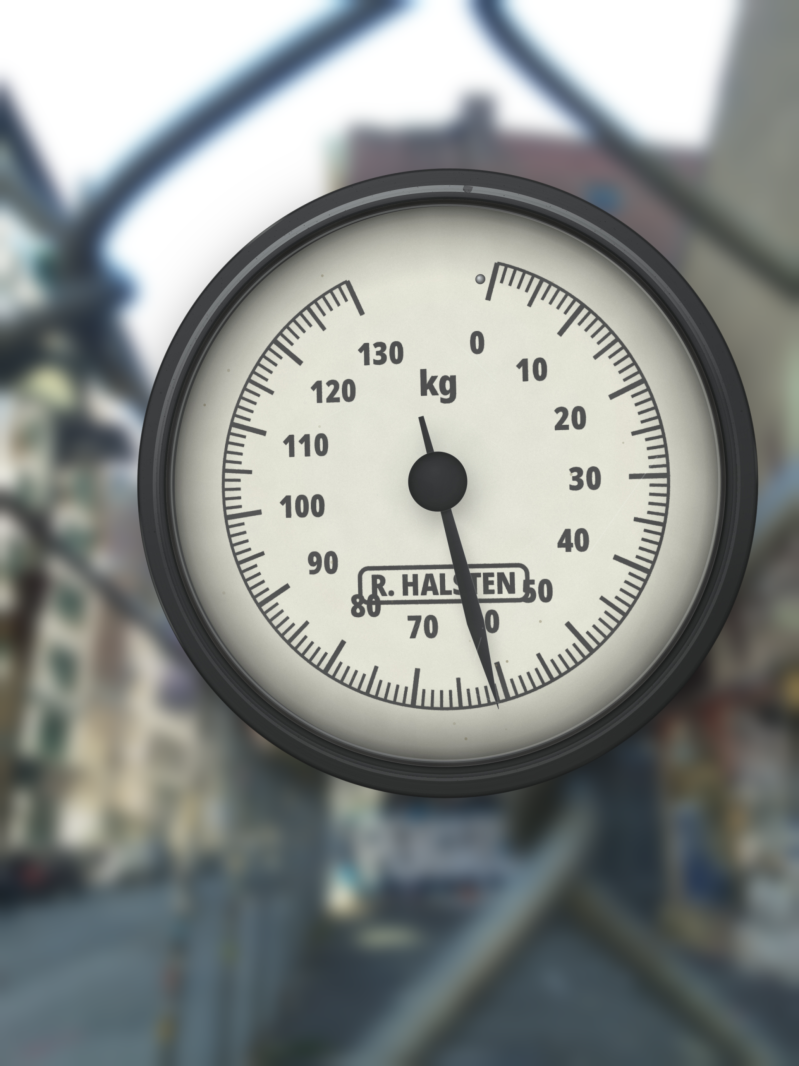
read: {"value": 61, "unit": "kg"}
